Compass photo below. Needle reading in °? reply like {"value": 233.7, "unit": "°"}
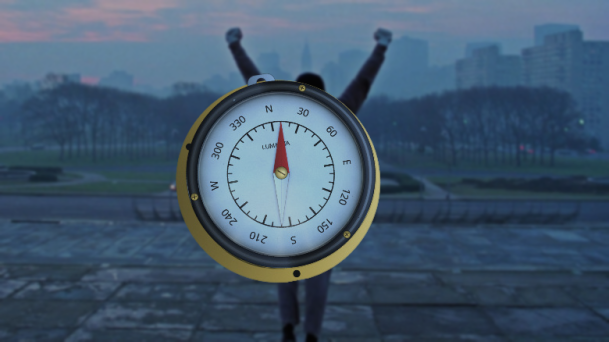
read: {"value": 10, "unit": "°"}
